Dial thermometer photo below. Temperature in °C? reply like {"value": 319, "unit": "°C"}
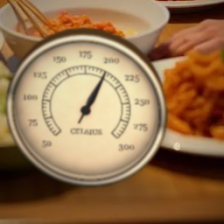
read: {"value": 200, "unit": "°C"}
